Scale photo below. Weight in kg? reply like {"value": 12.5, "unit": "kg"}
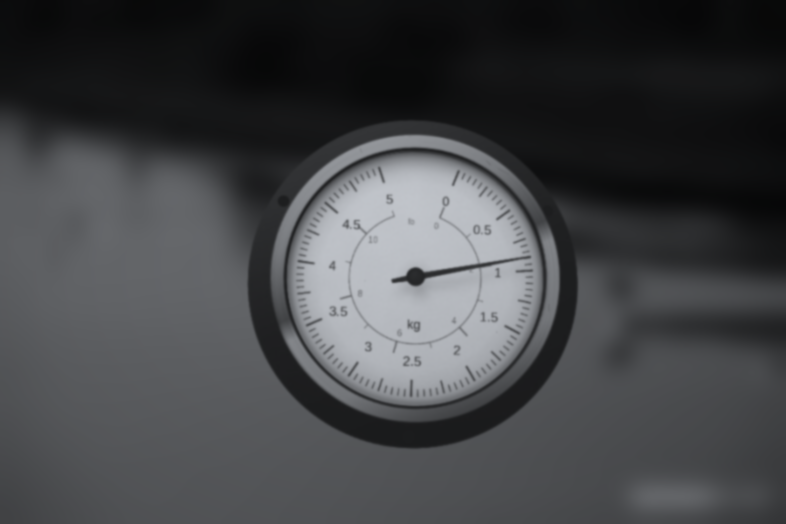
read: {"value": 0.9, "unit": "kg"}
